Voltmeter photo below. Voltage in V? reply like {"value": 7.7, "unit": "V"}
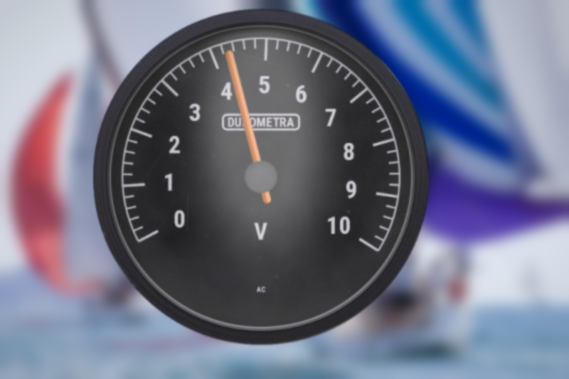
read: {"value": 4.3, "unit": "V"}
